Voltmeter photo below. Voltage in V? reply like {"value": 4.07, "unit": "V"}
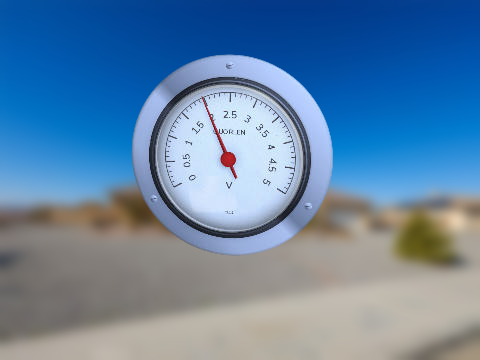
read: {"value": 2, "unit": "V"}
